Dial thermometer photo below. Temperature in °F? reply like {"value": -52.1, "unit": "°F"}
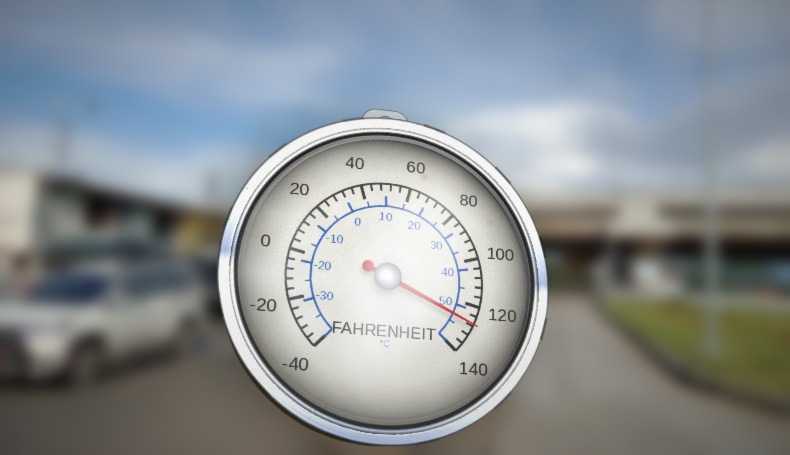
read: {"value": 128, "unit": "°F"}
